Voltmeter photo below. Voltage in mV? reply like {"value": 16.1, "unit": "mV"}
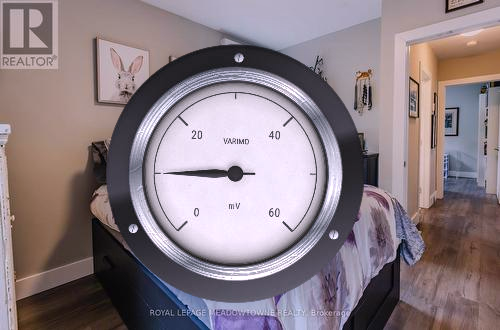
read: {"value": 10, "unit": "mV"}
